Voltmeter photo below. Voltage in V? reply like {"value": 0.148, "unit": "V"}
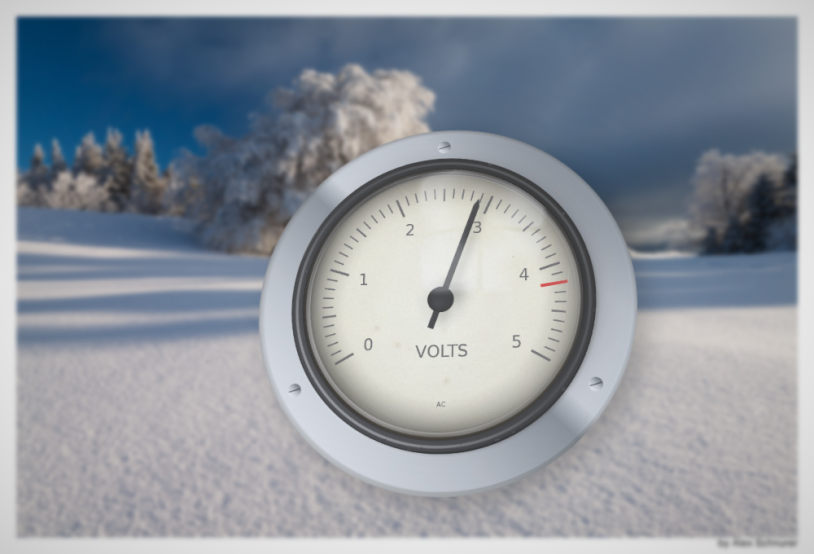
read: {"value": 2.9, "unit": "V"}
